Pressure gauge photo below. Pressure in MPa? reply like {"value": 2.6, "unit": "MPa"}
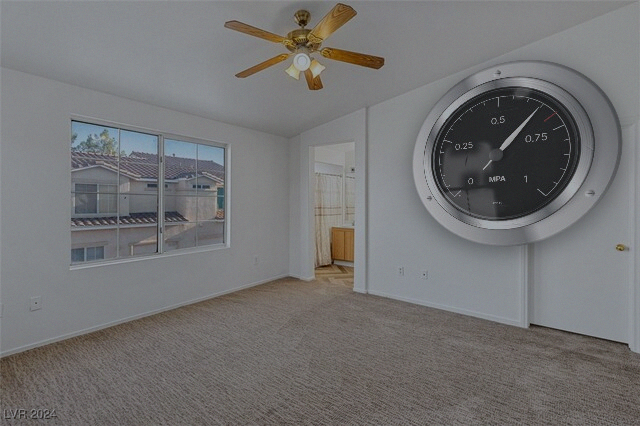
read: {"value": 0.65, "unit": "MPa"}
